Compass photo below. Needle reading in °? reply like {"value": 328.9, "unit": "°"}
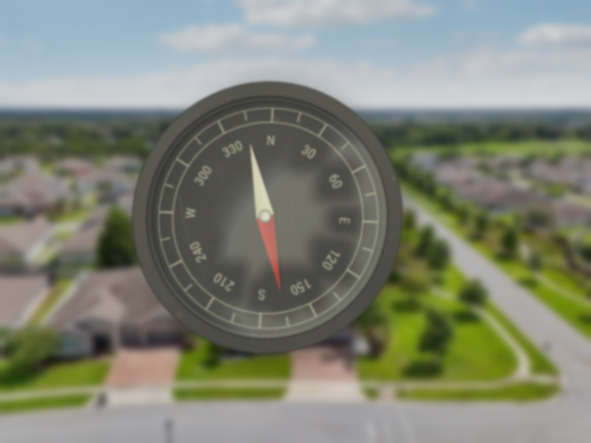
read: {"value": 165, "unit": "°"}
